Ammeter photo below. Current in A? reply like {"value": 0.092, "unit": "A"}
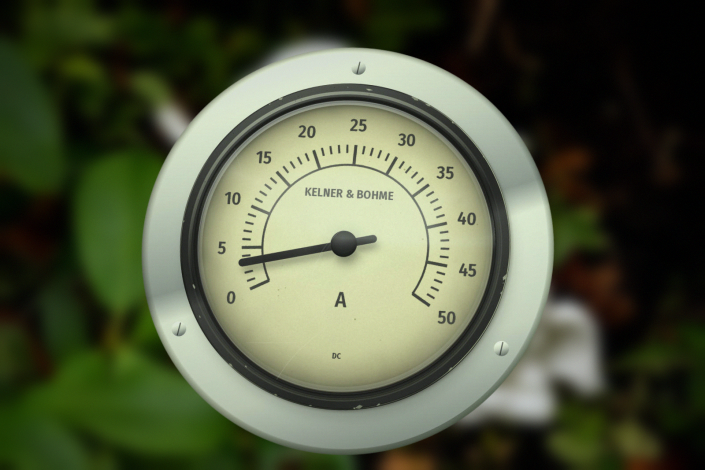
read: {"value": 3, "unit": "A"}
